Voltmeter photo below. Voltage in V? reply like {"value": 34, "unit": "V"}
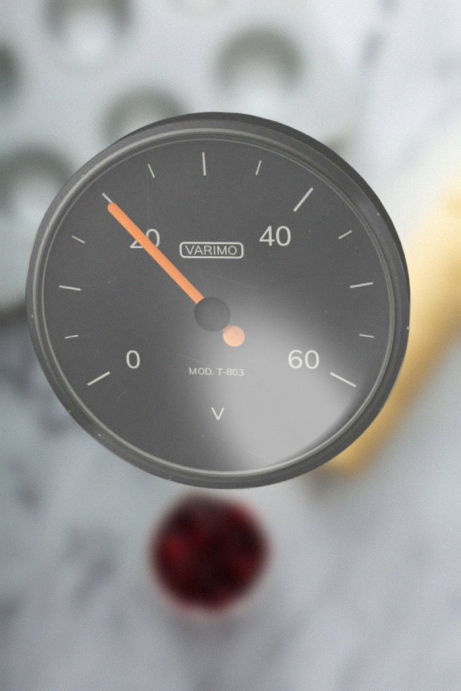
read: {"value": 20, "unit": "V"}
